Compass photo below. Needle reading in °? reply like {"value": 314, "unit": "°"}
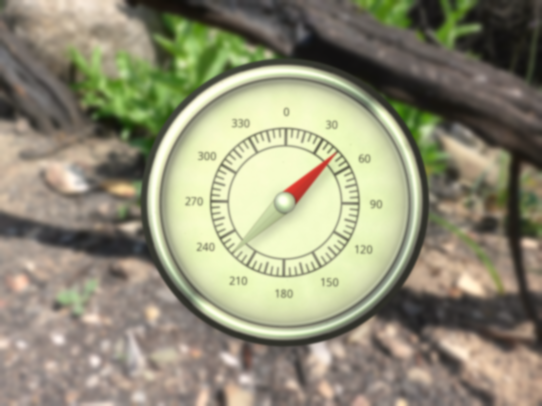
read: {"value": 45, "unit": "°"}
